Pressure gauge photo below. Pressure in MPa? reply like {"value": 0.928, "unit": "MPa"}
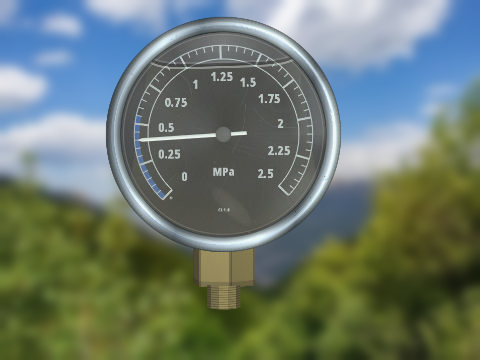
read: {"value": 0.4, "unit": "MPa"}
